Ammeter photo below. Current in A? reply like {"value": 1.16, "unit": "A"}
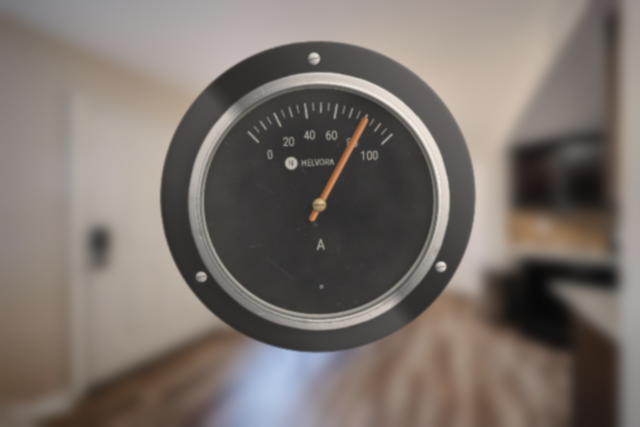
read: {"value": 80, "unit": "A"}
